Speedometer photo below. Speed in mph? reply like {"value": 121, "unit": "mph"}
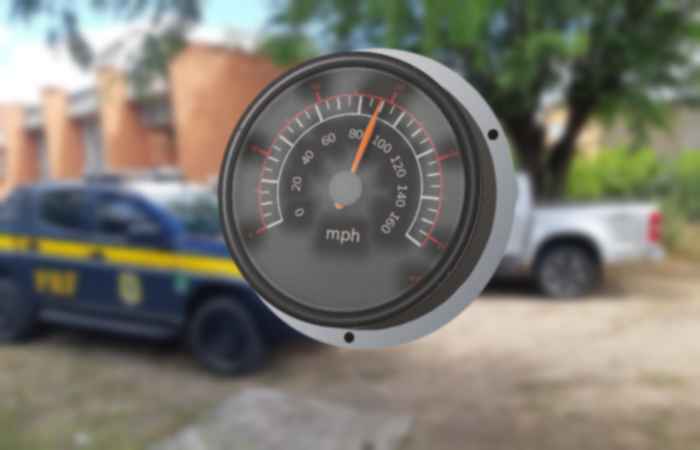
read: {"value": 90, "unit": "mph"}
